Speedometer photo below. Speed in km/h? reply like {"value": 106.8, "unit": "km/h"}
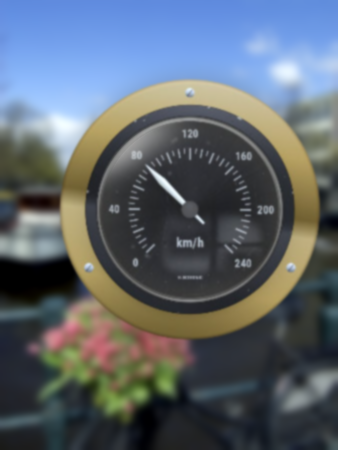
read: {"value": 80, "unit": "km/h"}
